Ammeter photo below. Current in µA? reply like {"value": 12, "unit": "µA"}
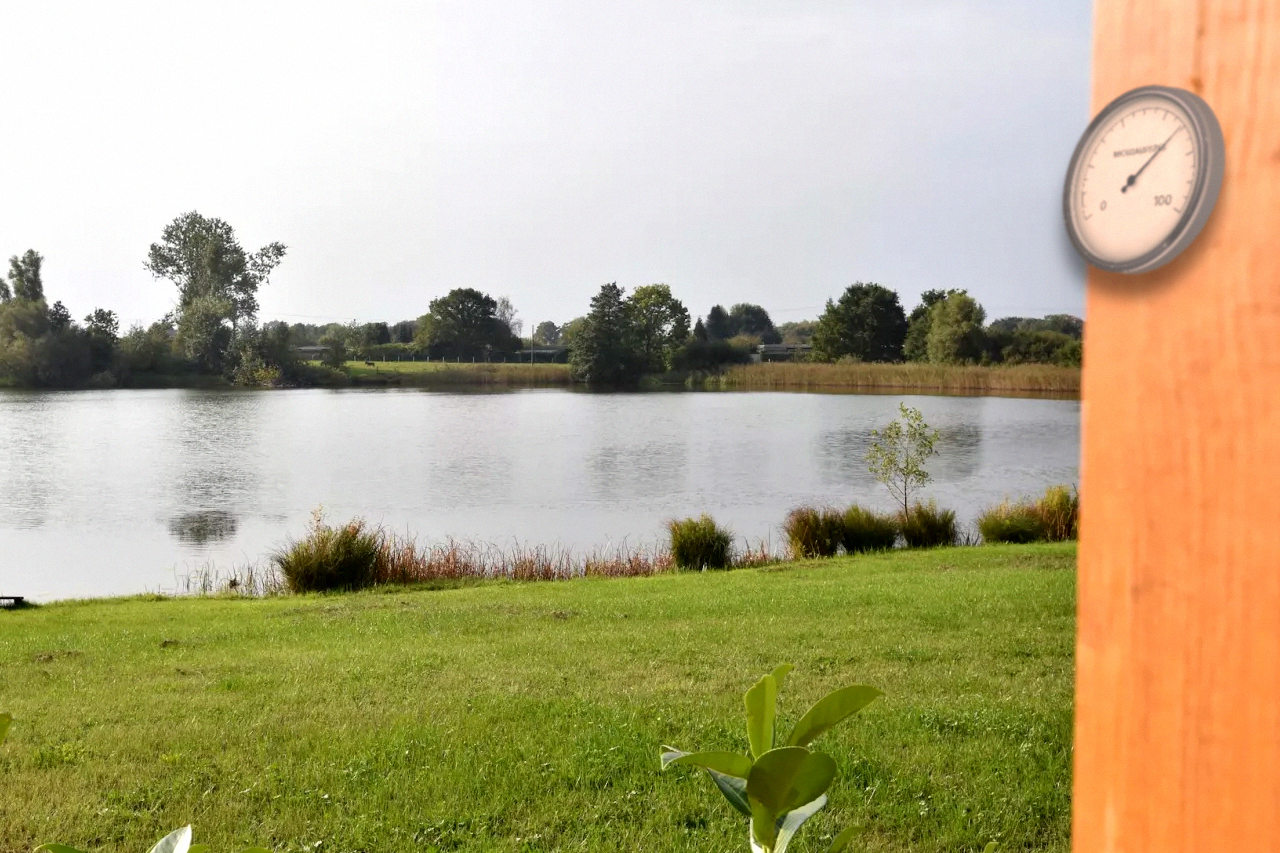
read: {"value": 70, "unit": "µA"}
